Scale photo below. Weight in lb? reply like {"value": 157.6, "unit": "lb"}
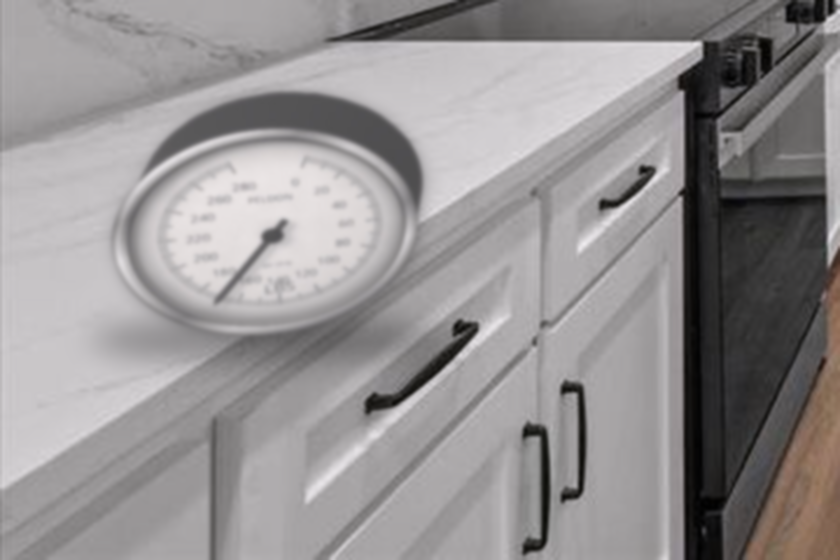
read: {"value": 170, "unit": "lb"}
